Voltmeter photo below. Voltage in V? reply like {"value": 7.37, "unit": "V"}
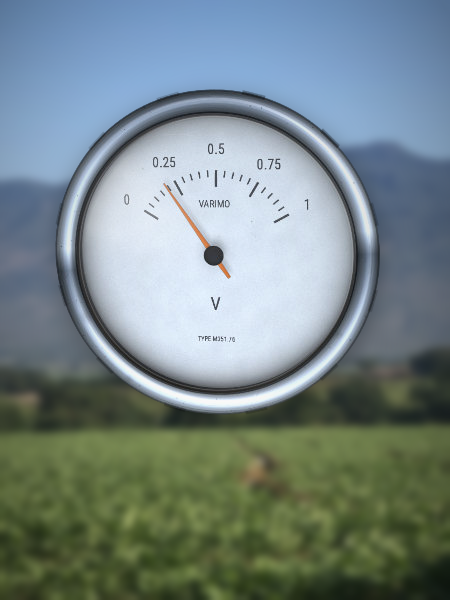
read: {"value": 0.2, "unit": "V"}
